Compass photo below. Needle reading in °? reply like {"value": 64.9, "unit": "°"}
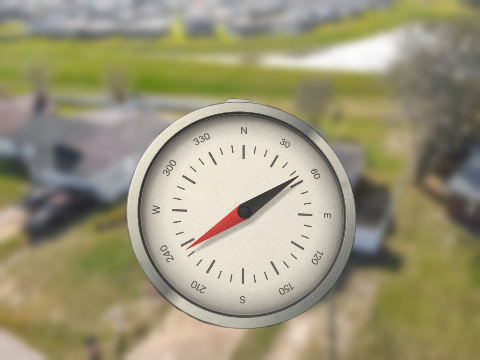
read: {"value": 235, "unit": "°"}
